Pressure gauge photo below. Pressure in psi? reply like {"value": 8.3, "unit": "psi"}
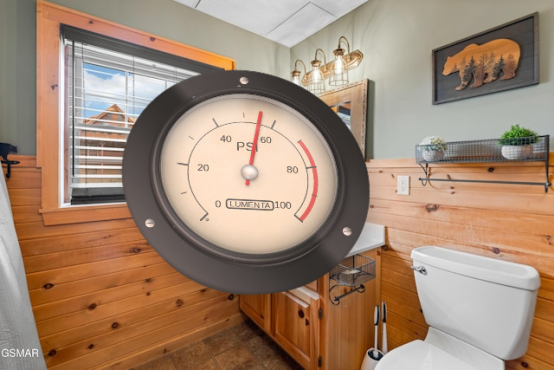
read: {"value": 55, "unit": "psi"}
